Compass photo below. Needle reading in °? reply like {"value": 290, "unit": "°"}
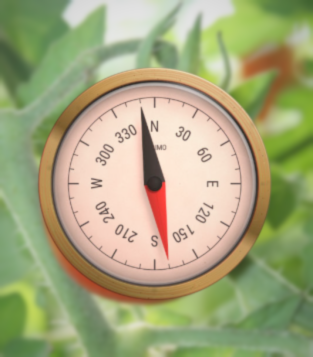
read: {"value": 170, "unit": "°"}
